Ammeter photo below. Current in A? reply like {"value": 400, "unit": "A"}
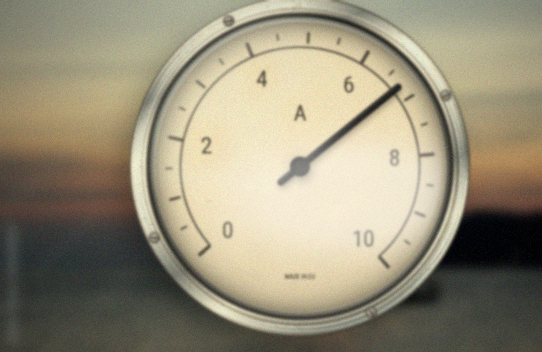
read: {"value": 6.75, "unit": "A"}
